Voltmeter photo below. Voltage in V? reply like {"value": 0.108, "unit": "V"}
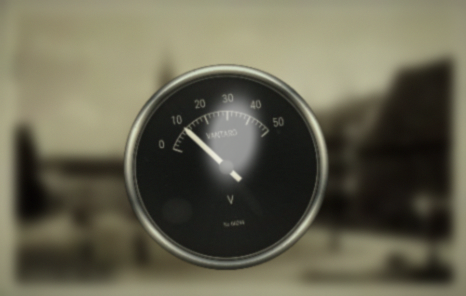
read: {"value": 10, "unit": "V"}
